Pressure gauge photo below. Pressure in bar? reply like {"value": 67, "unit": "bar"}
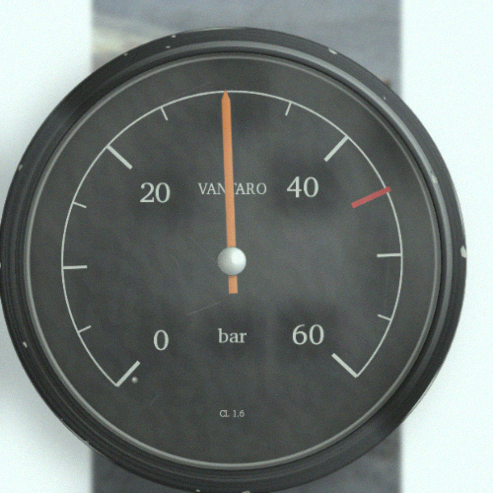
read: {"value": 30, "unit": "bar"}
